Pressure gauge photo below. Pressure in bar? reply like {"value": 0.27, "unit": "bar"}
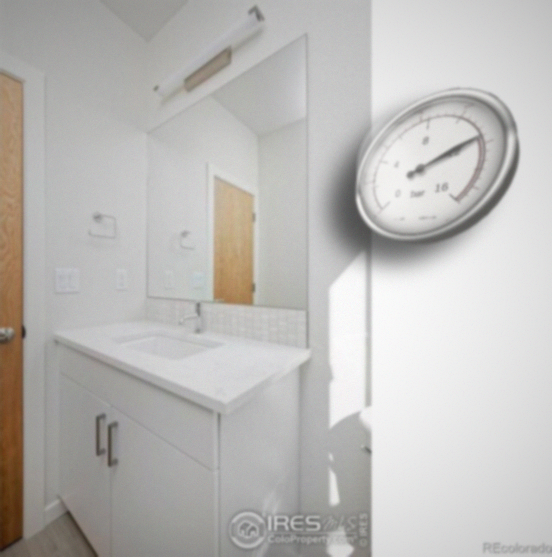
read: {"value": 12, "unit": "bar"}
